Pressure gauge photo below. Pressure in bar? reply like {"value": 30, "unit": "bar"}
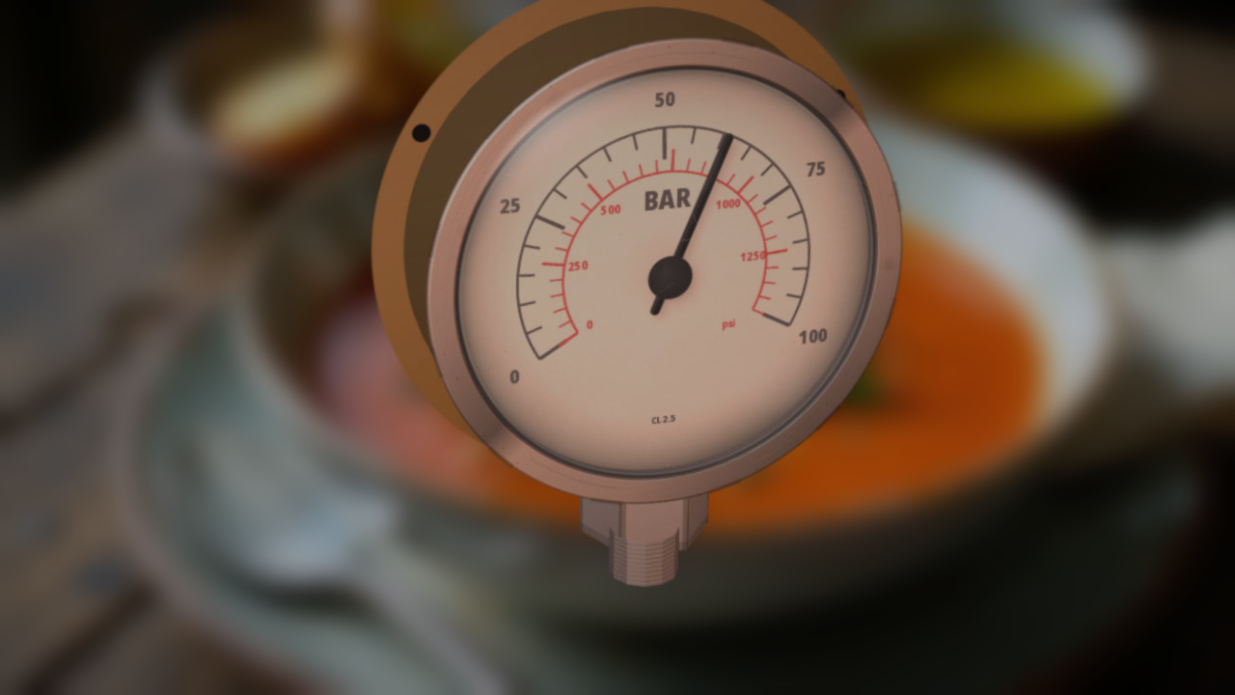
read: {"value": 60, "unit": "bar"}
